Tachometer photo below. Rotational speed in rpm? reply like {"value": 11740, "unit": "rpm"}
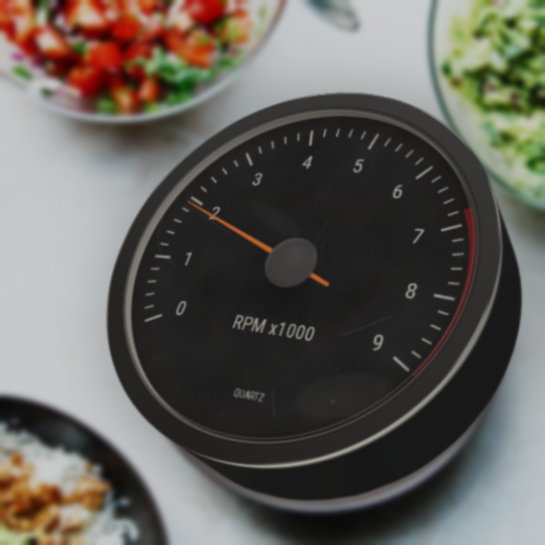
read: {"value": 1900, "unit": "rpm"}
